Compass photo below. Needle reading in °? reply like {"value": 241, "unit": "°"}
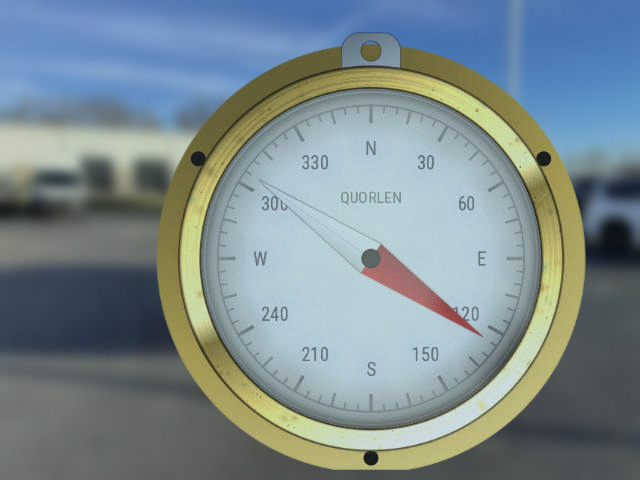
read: {"value": 125, "unit": "°"}
